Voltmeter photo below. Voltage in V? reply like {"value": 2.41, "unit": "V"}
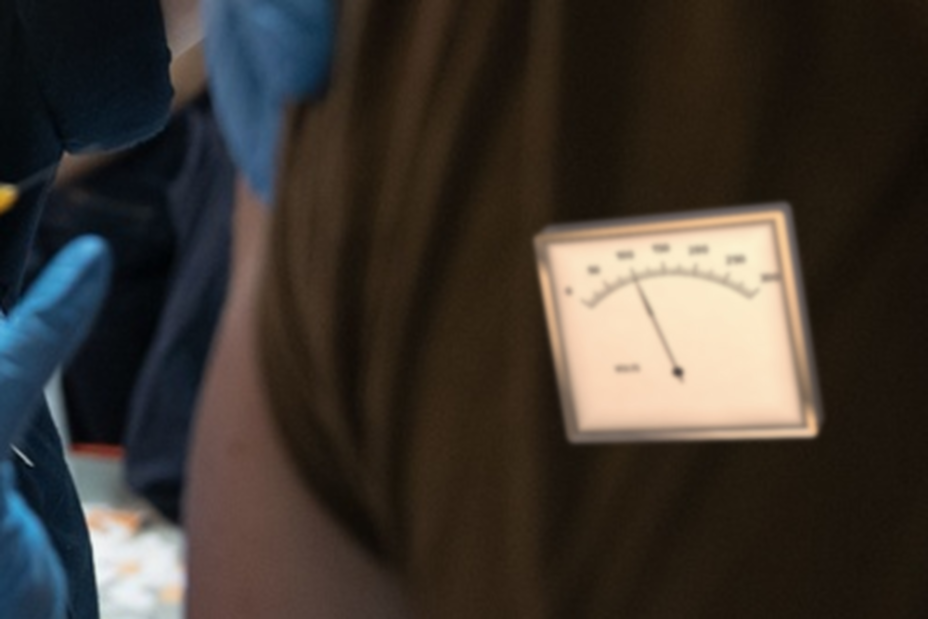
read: {"value": 100, "unit": "V"}
